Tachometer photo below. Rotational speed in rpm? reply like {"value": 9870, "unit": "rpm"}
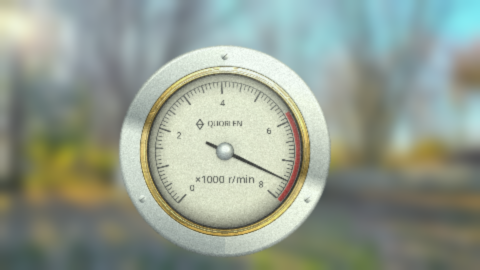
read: {"value": 7500, "unit": "rpm"}
